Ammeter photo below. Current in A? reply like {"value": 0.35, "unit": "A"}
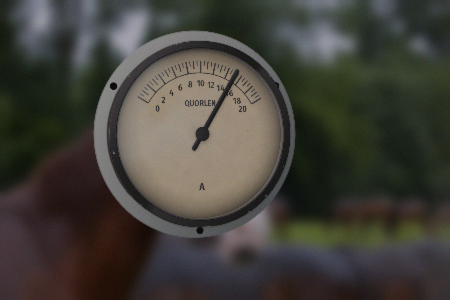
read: {"value": 15, "unit": "A"}
